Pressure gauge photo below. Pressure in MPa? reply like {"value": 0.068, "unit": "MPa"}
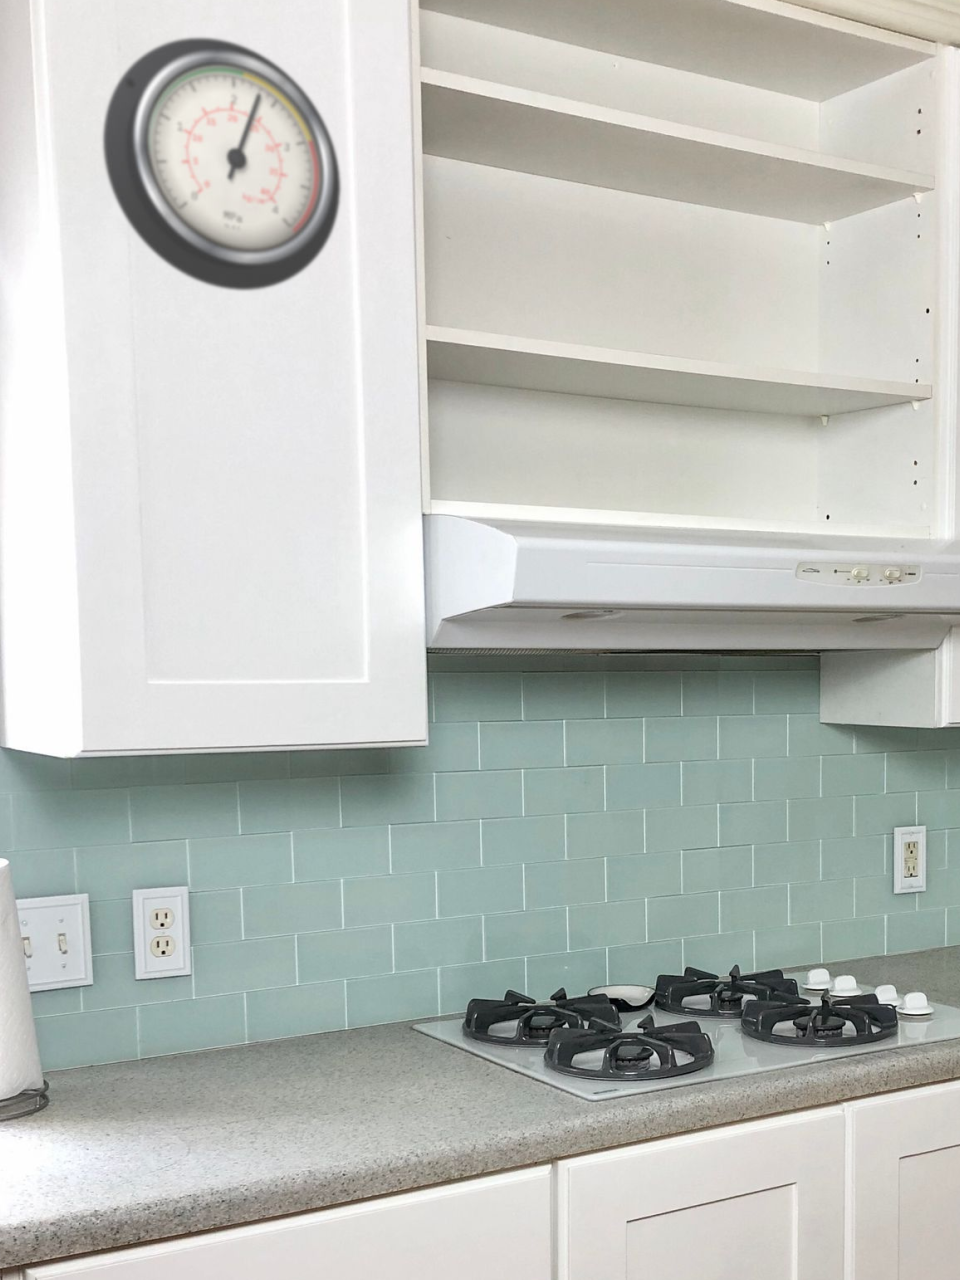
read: {"value": 2.3, "unit": "MPa"}
